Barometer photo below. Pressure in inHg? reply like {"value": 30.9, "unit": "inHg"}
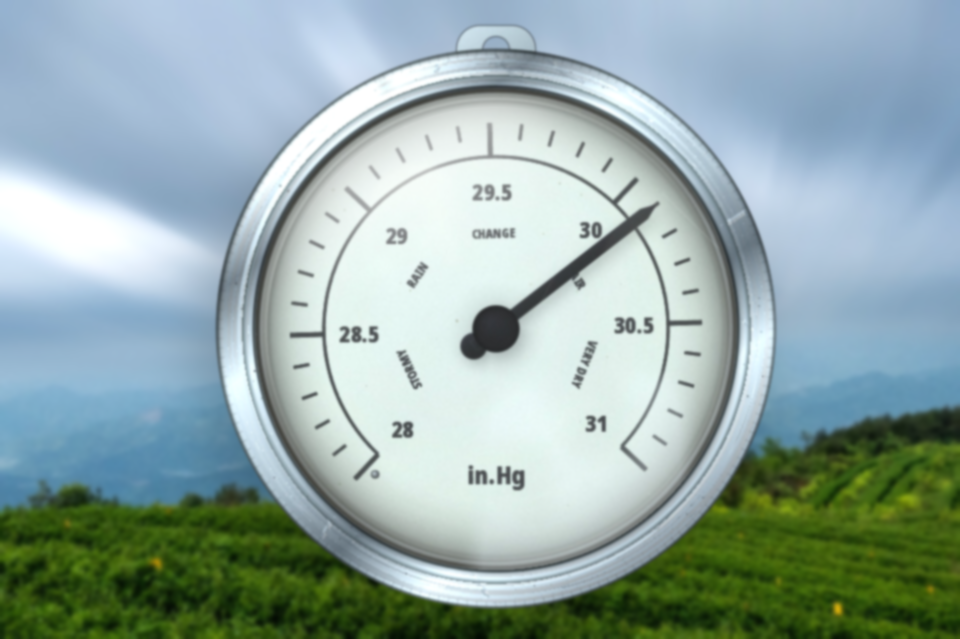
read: {"value": 30.1, "unit": "inHg"}
